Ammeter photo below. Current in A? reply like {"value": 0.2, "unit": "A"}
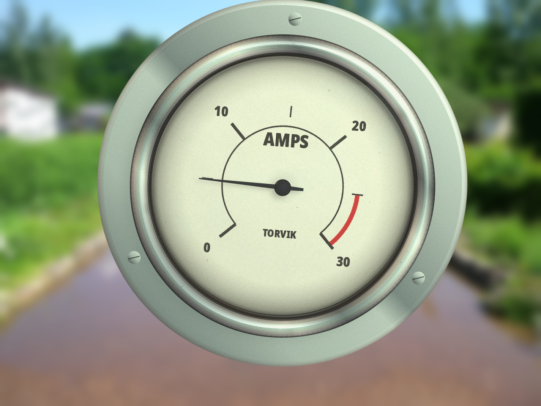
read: {"value": 5, "unit": "A"}
